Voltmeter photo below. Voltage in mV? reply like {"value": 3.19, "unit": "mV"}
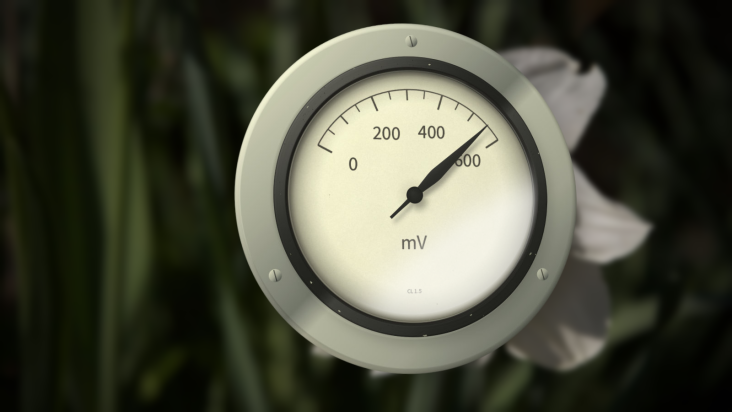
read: {"value": 550, "unit": "mV"}
